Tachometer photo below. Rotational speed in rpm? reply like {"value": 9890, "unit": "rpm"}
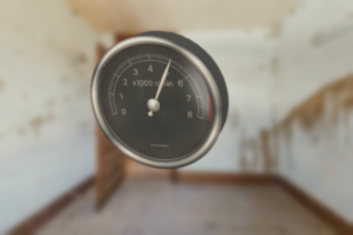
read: {"value": 5000, "unit": "rpm"}
